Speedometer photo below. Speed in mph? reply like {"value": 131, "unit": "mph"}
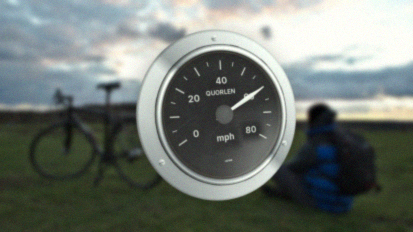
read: {"value": 60, "unit": "mph"}
